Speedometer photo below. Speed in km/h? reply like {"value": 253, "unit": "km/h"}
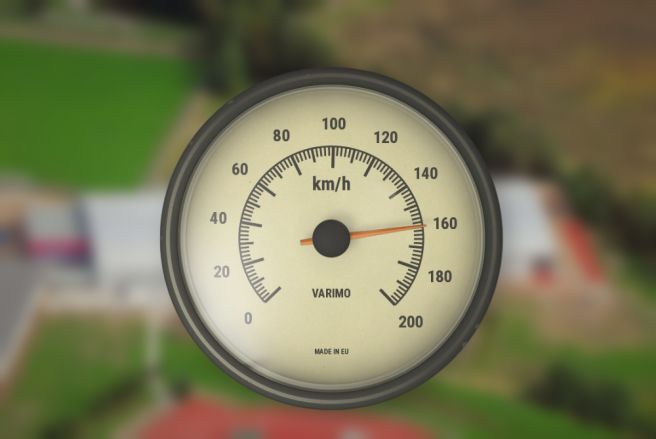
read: {"value": 160, "unit": "km/h"}
